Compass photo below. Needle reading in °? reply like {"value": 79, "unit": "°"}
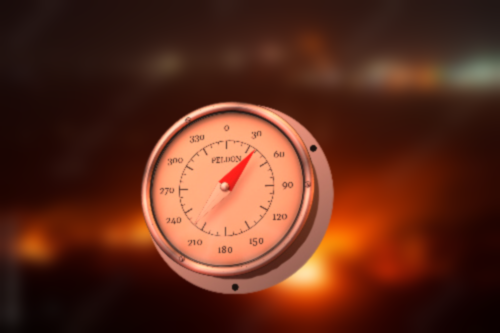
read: {"value": 40, "unit": "°"}
